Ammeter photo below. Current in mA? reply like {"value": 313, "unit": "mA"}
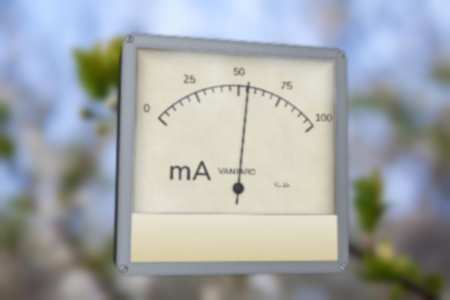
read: {"value": 55, "unit": "mA"}
